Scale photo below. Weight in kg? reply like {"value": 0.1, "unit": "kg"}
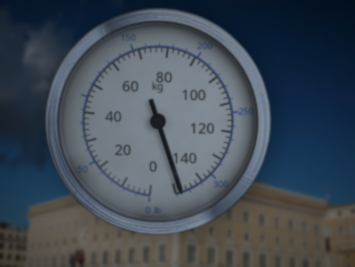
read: {"value": 148, "unit": "kg"}
